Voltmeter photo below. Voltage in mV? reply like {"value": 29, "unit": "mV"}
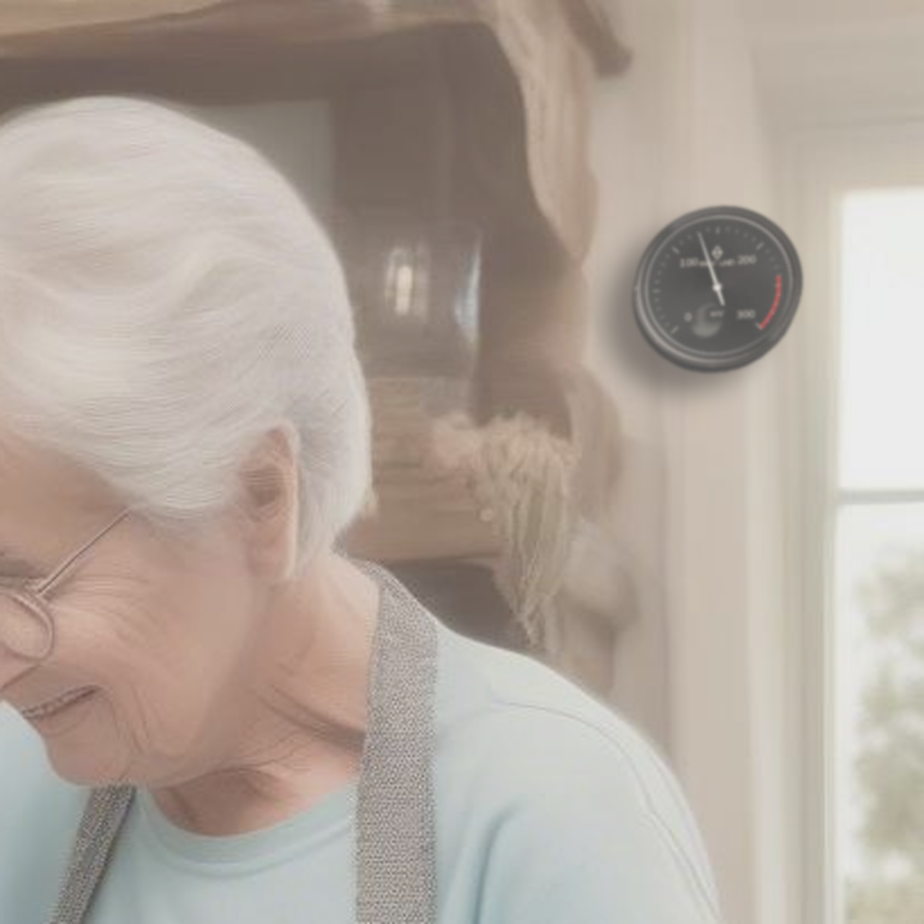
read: {"value": 130, "unit": "mV"}
